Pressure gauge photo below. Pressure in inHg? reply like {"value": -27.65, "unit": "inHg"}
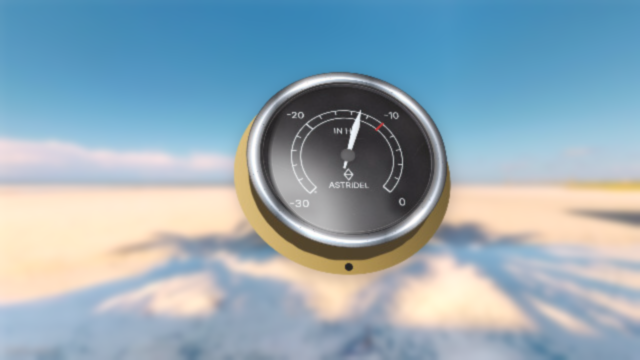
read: {"value": -13, "unit": "inHg"}
